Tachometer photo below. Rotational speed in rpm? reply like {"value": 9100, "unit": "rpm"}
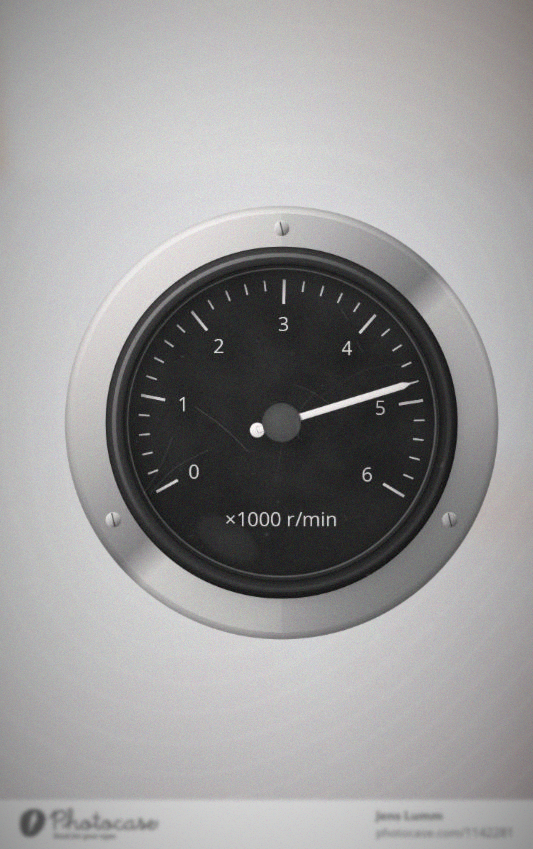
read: {"value": 4800, "unit": "rpm"}
